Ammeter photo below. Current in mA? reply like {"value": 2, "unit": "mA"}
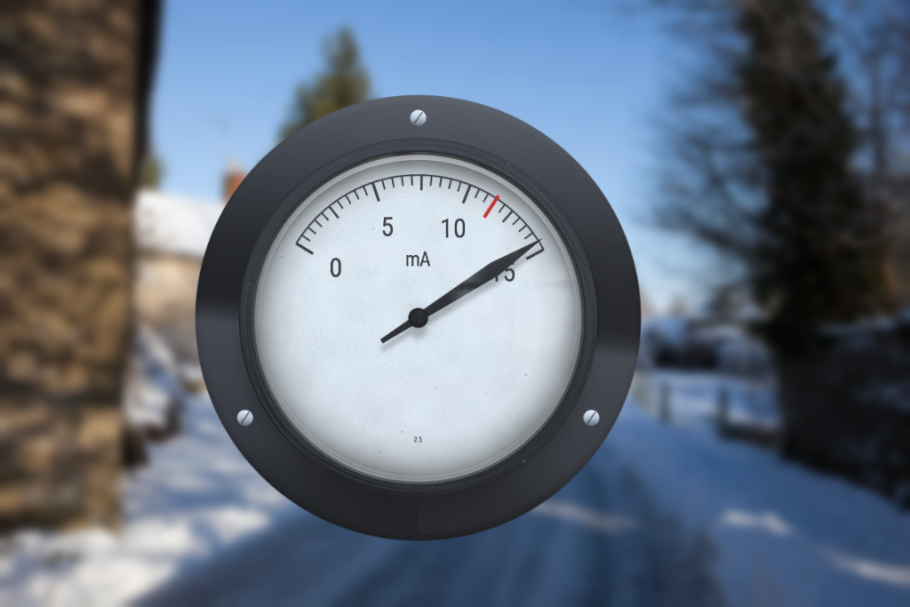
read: {"value": 14.5, "unit": "mA"}
